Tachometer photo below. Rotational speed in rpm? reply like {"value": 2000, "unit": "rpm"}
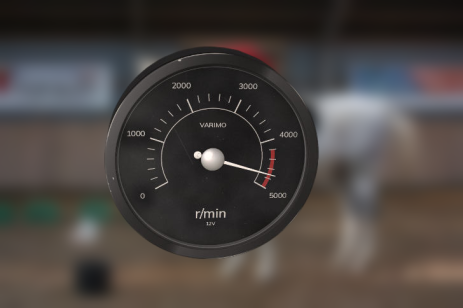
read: {"value": 4700, "unit": "rpm"}
